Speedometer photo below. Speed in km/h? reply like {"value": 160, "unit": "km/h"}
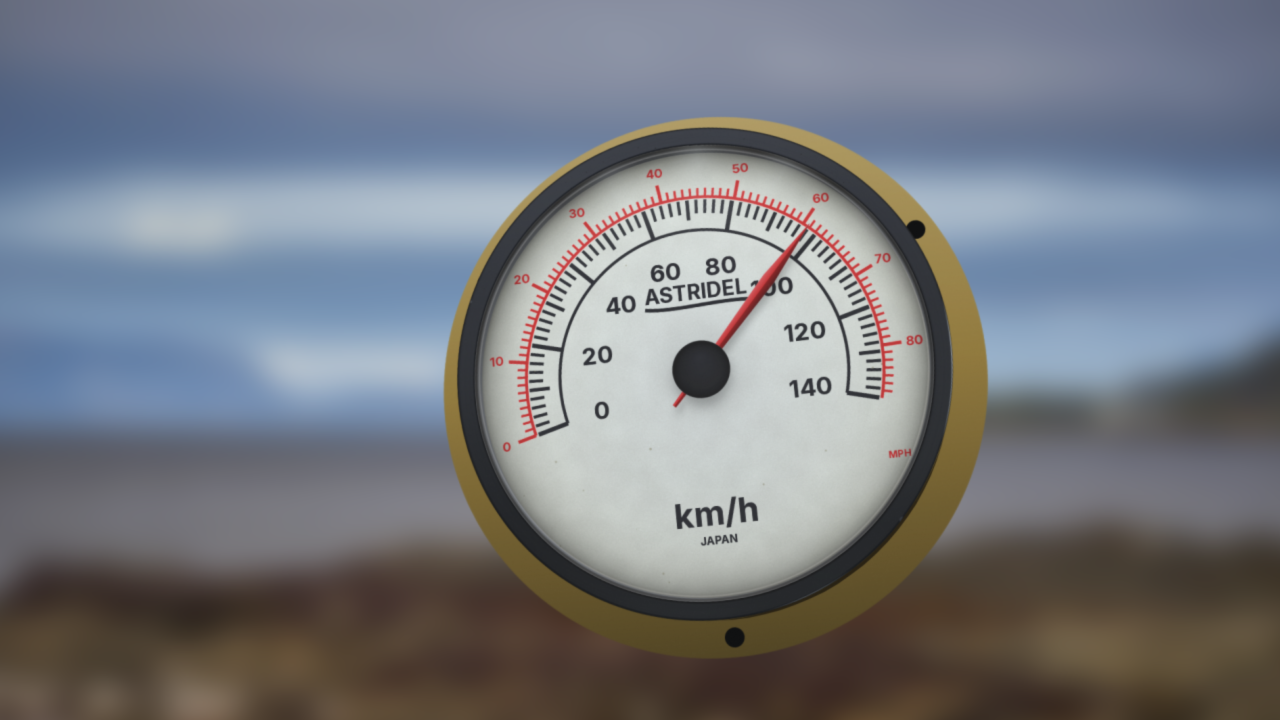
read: {"value": 98, "unit": "km/h"}
